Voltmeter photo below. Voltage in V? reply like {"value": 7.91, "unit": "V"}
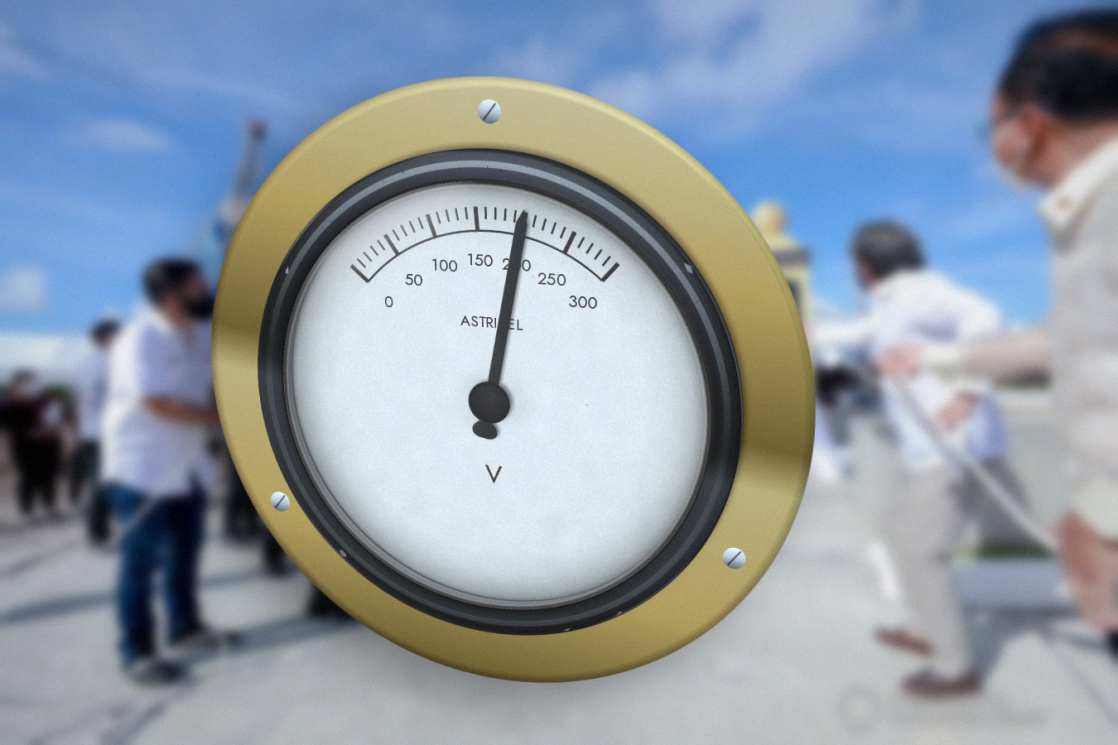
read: {"value": 200, "unit": "V"}
